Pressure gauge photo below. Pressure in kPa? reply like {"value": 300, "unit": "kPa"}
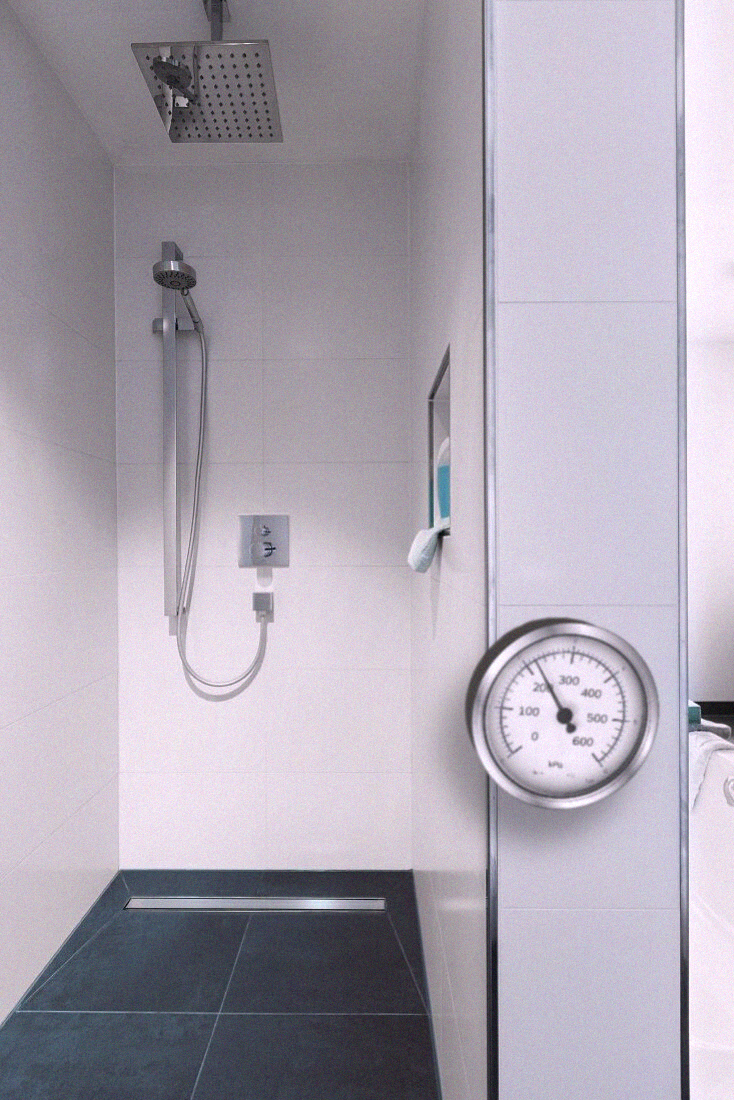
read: {"value": 220, "unit": "kPa"}
